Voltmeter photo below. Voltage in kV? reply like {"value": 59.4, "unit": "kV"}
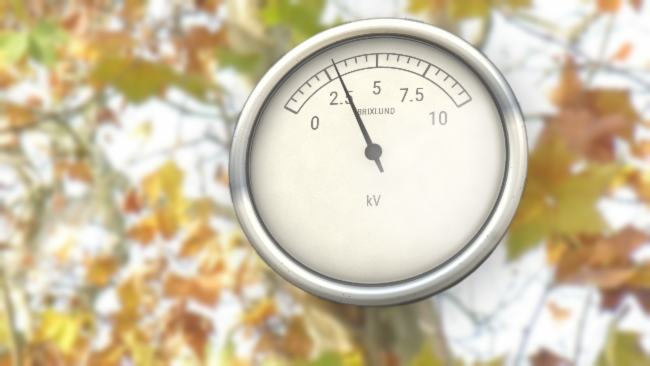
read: {"value": 3, "unit": "kV"}
